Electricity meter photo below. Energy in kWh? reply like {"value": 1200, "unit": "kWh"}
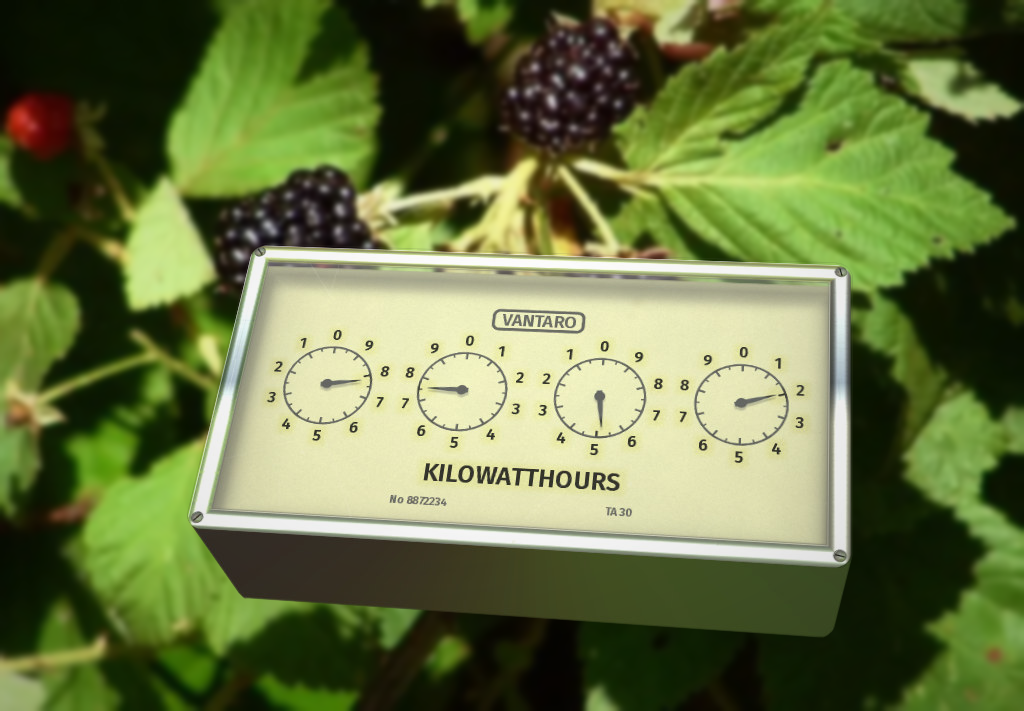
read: {"value": 7752, "unit": "kWh"}
